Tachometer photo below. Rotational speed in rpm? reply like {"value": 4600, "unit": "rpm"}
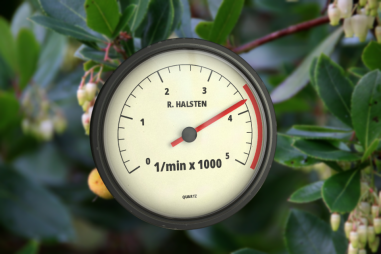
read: {"value": 3800, "unit": "rpm"}
